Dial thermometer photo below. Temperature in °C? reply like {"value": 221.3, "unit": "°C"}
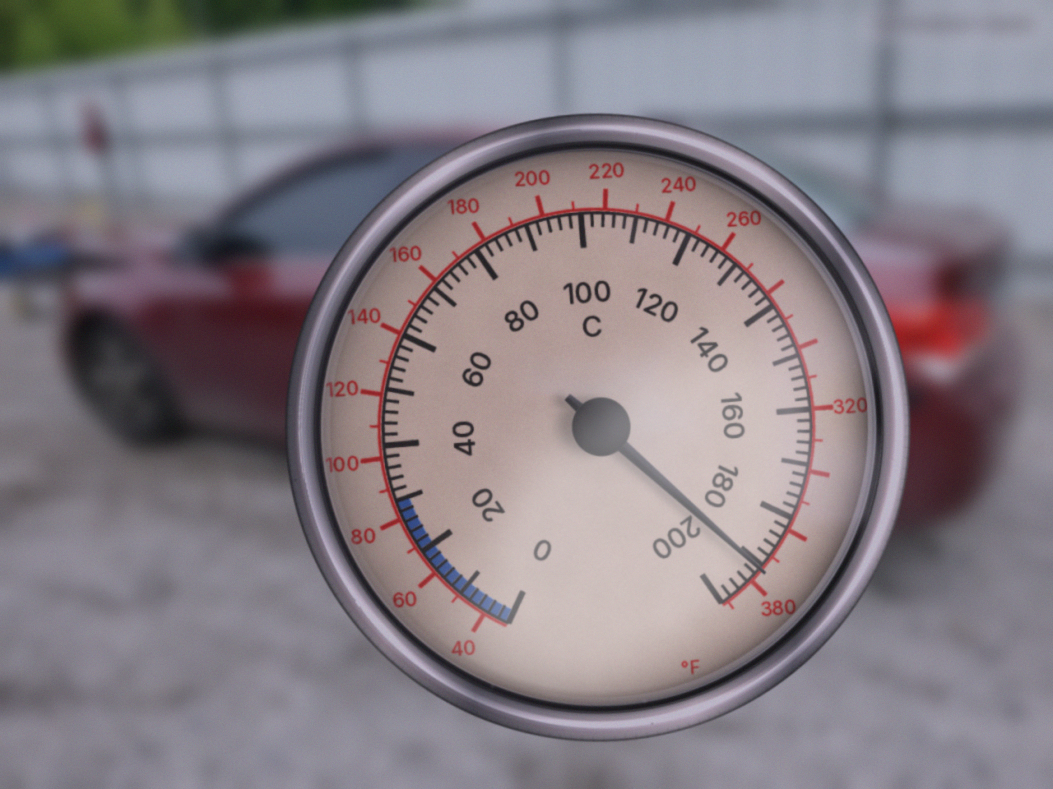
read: {"value": 191, "unit": "°C"}
